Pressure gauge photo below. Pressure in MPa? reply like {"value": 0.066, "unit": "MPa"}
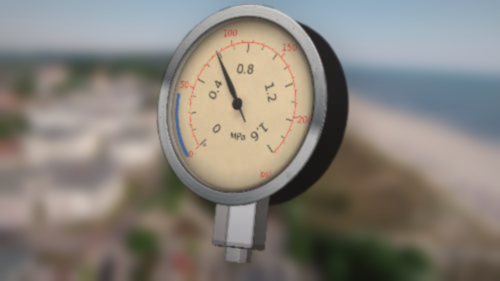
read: {"value": 0.6, "unit": "MPa"}
